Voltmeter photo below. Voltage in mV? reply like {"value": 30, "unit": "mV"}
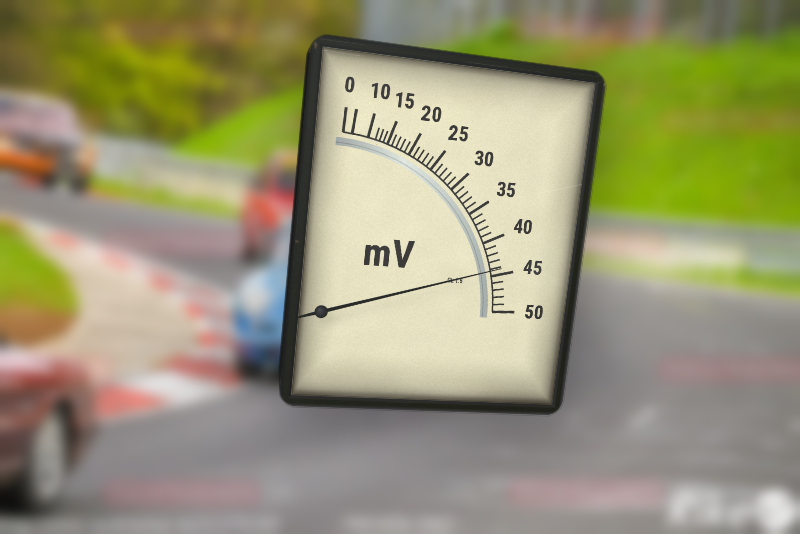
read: {"value": 44, "unit": "mV"}
